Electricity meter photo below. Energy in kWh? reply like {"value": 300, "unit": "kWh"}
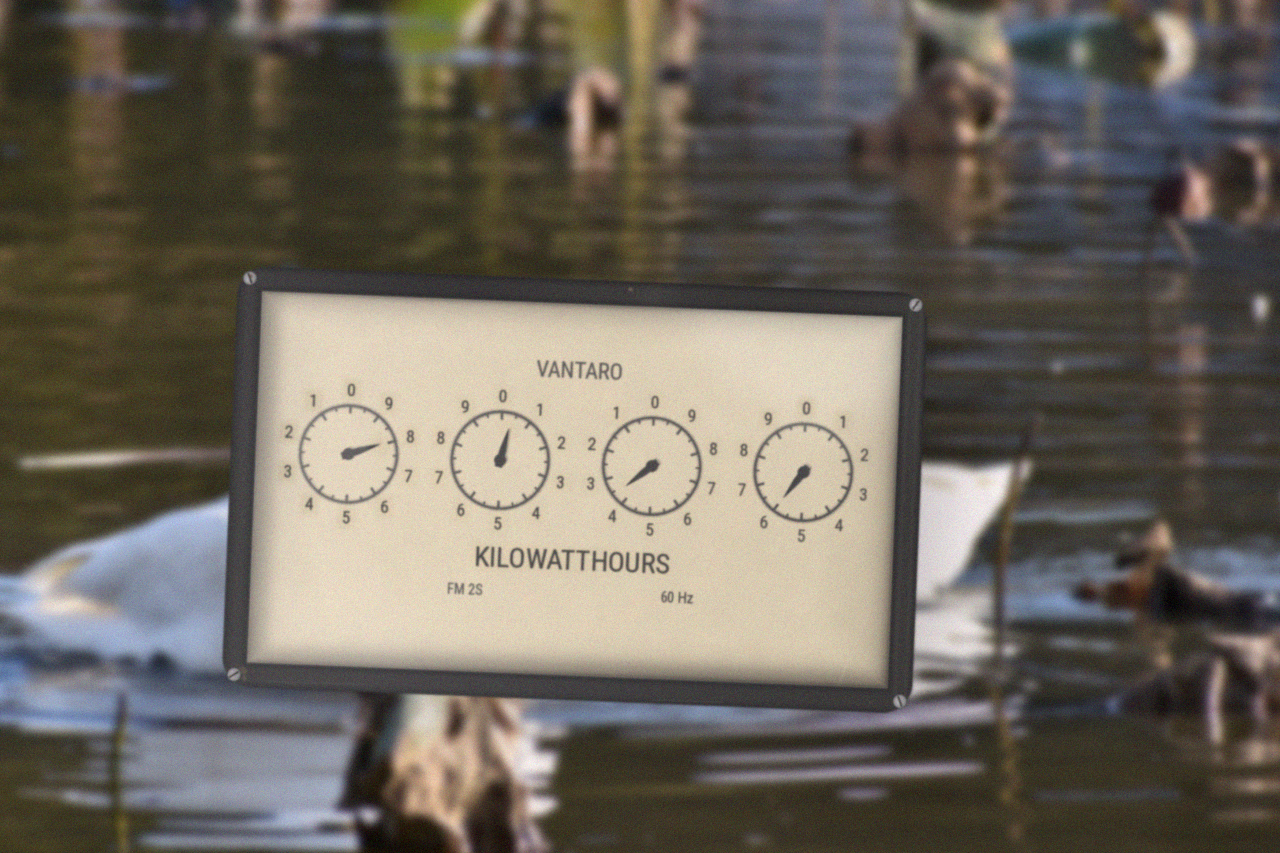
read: {"value": 8036, "unit": "kWh"}
